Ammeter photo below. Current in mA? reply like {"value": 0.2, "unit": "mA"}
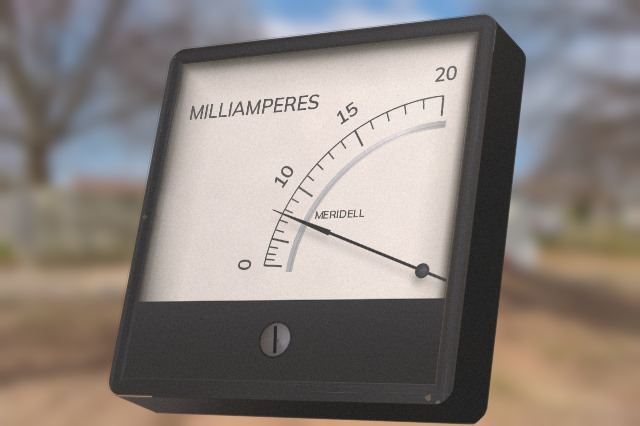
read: {"value": 7.5, "unit": "mA"}
